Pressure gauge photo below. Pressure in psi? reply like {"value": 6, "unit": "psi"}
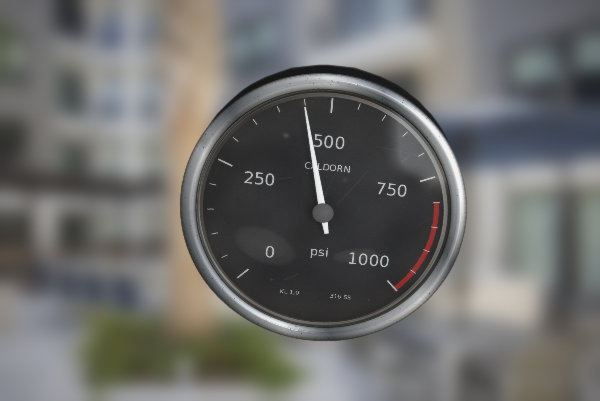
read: {"value": 450, "unit": "psi"}
